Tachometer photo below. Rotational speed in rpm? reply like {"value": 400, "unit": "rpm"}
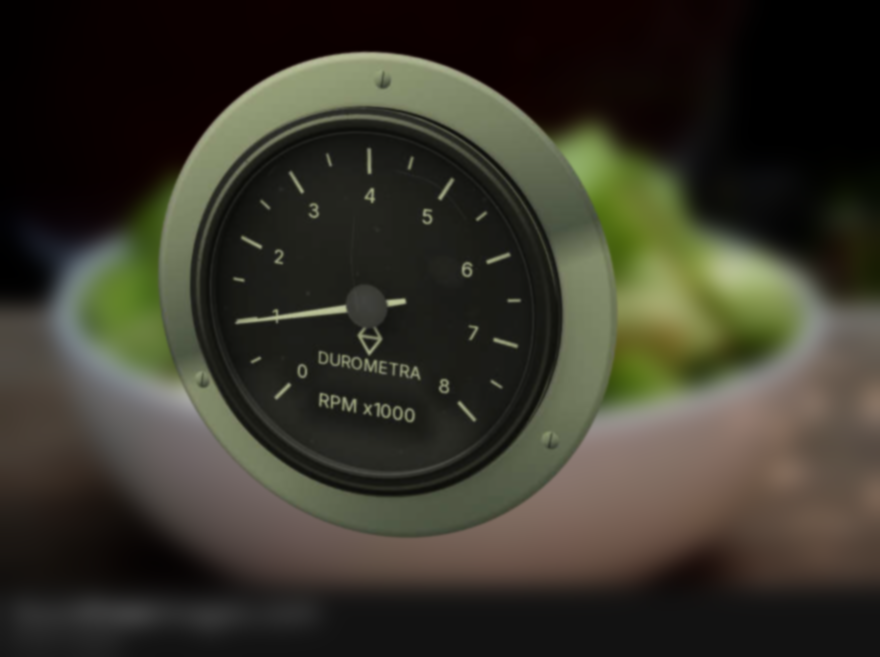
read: {"value": 1000, "unit": "rpm"}
